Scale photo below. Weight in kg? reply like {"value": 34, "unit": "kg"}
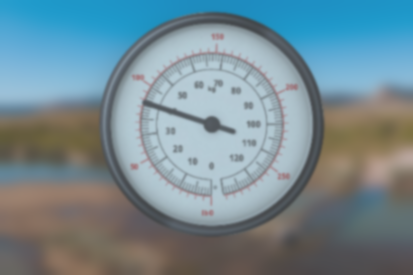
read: {"value": 40, "unit": "kg"}
